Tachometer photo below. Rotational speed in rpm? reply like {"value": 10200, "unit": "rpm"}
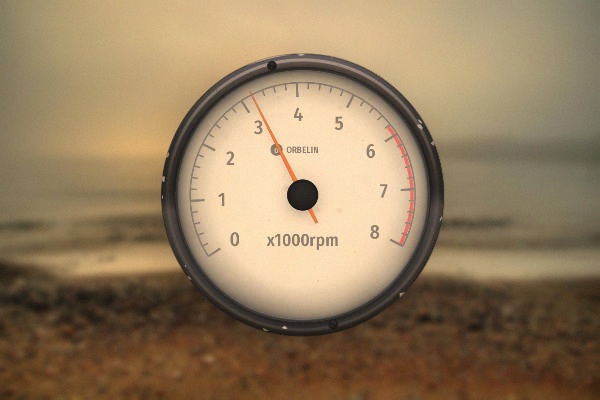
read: {"value": 3200, "unit": "rpm"}
